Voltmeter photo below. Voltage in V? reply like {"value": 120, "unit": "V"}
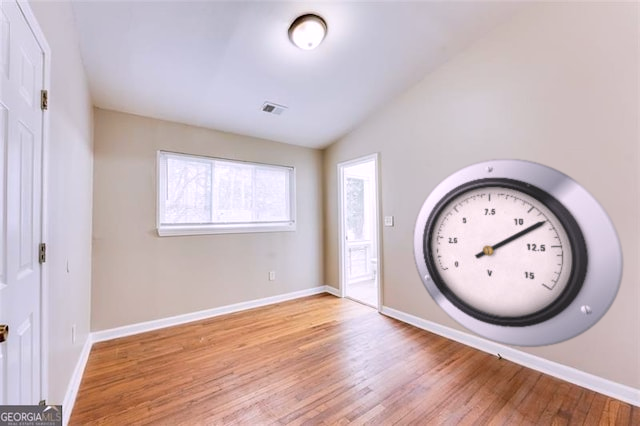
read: {"value": 11, "unit": "V"}
